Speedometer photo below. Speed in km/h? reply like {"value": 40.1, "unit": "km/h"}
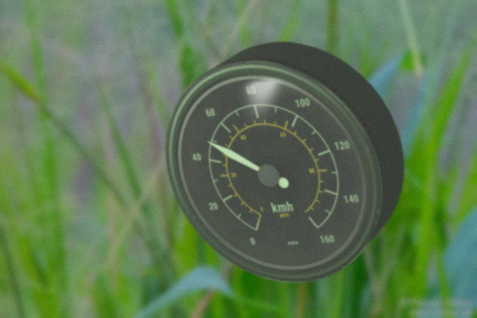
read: {"value": 50, "unit": "km/h"}
